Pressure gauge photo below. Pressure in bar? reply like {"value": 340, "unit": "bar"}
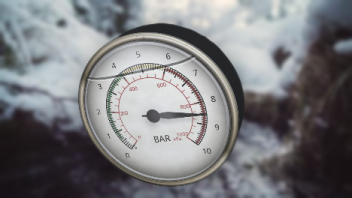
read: {"value": 8.5, "unit": "bar"}
